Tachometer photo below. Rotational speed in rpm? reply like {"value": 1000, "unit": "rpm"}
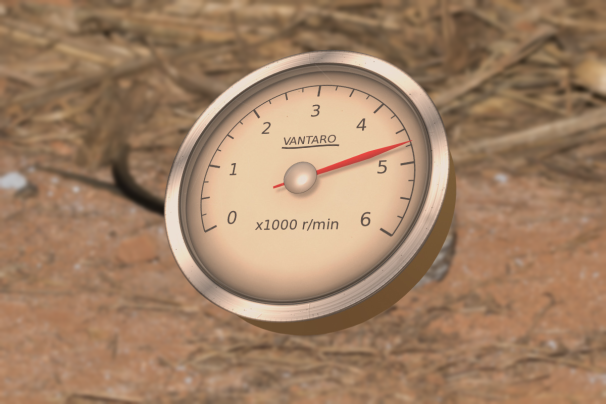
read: {"value": 4750, "unit": "rpm"}
